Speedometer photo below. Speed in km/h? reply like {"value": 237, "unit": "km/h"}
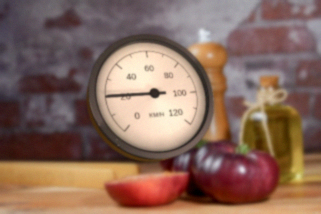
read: {"value": 20, "unit": "km/h"}
